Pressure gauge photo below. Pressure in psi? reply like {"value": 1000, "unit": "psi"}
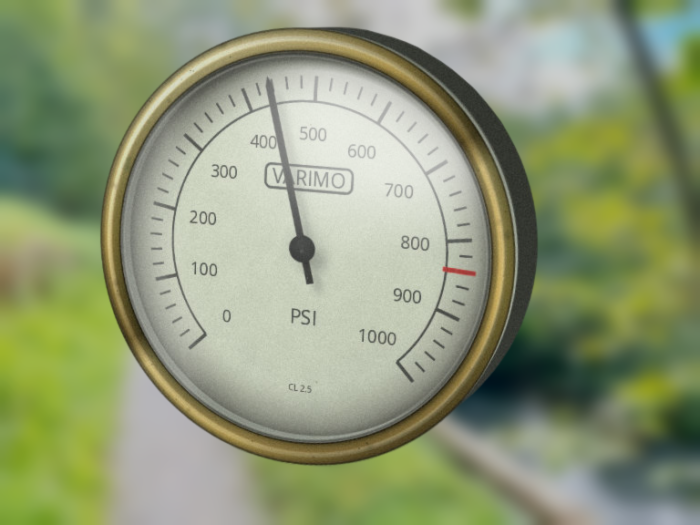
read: {"value": 440, "unit": "psi"}
